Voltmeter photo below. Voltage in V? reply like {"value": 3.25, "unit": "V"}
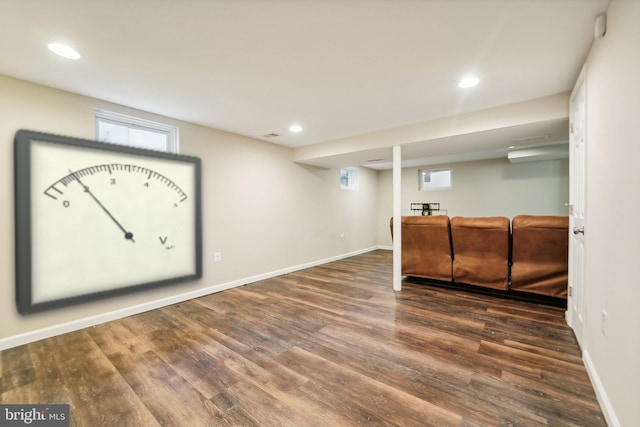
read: {"value": 2, "unit": "V"}
